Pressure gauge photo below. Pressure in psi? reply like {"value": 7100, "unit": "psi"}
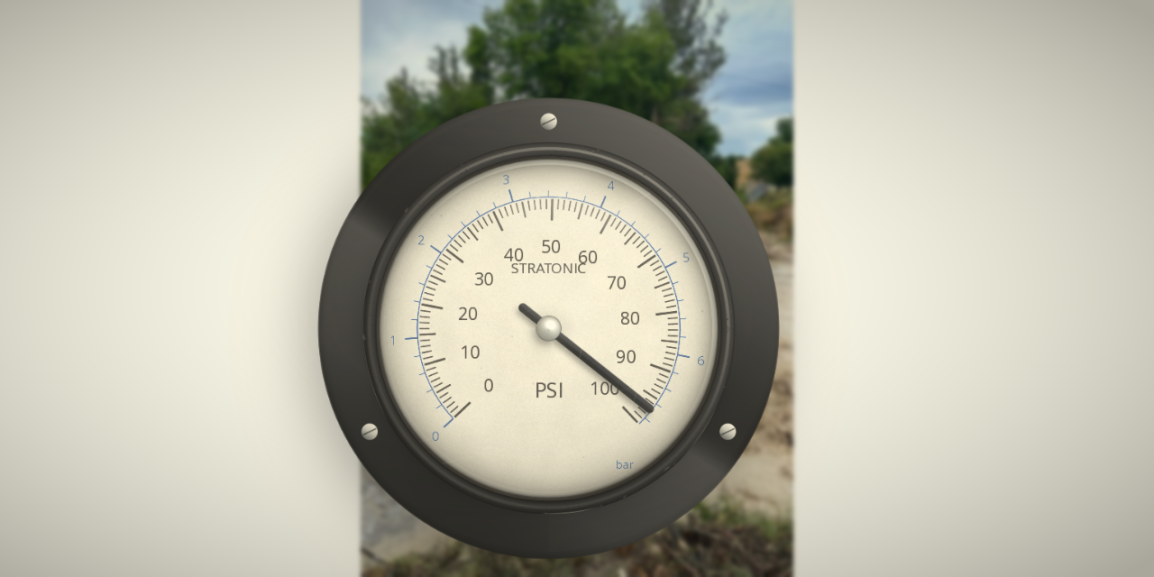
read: {"value": 97, "unit": "psi"}
